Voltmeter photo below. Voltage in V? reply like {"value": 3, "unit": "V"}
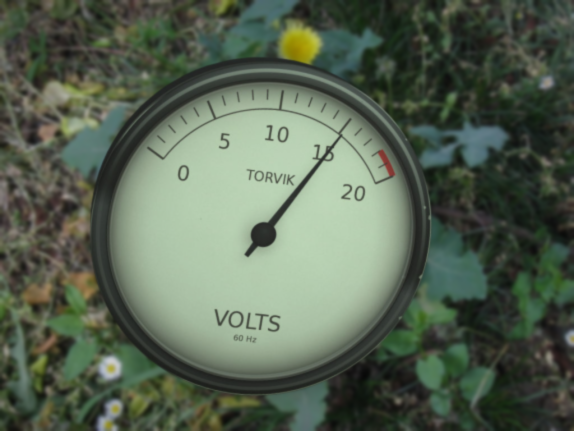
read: {"value": 15, "unit": "V"}
